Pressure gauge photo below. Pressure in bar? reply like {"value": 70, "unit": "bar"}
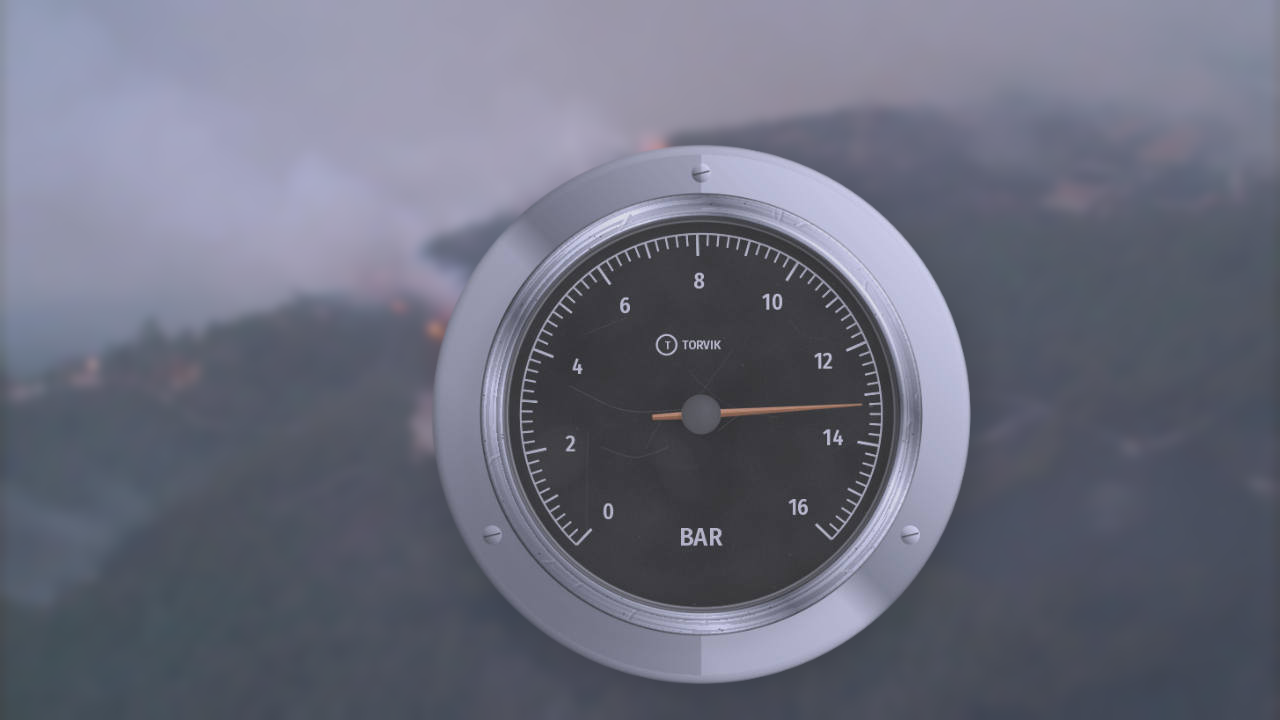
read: {"value": 13.2, "unit": "bar"}
